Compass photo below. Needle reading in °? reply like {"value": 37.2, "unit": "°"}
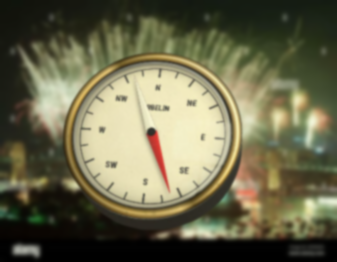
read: {"value": 157.5, "unit": "°"}
